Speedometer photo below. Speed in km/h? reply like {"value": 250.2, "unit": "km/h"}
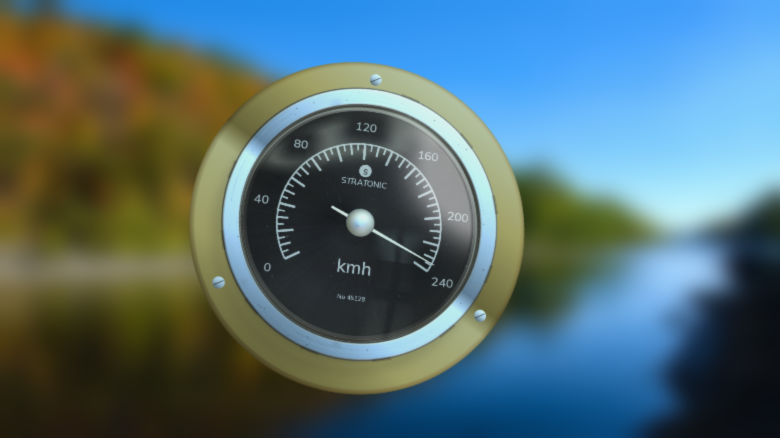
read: {"value": 235, "unit": "km/h"}
